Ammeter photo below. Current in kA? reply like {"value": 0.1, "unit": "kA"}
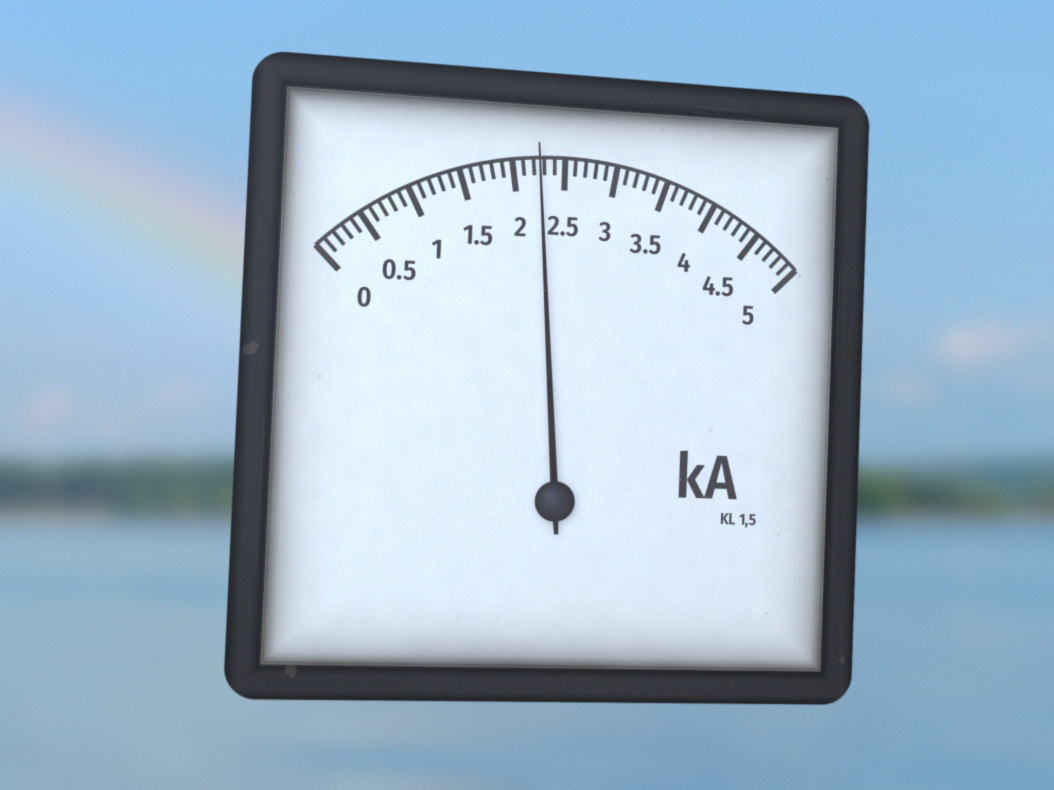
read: {"value": 2.25, "unit": "kA"}
